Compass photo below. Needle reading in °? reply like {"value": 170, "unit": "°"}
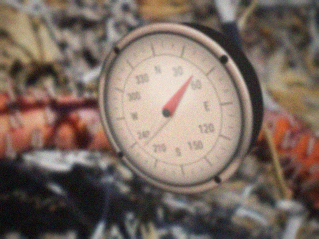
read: {"value": 50, "unit": "°"}
